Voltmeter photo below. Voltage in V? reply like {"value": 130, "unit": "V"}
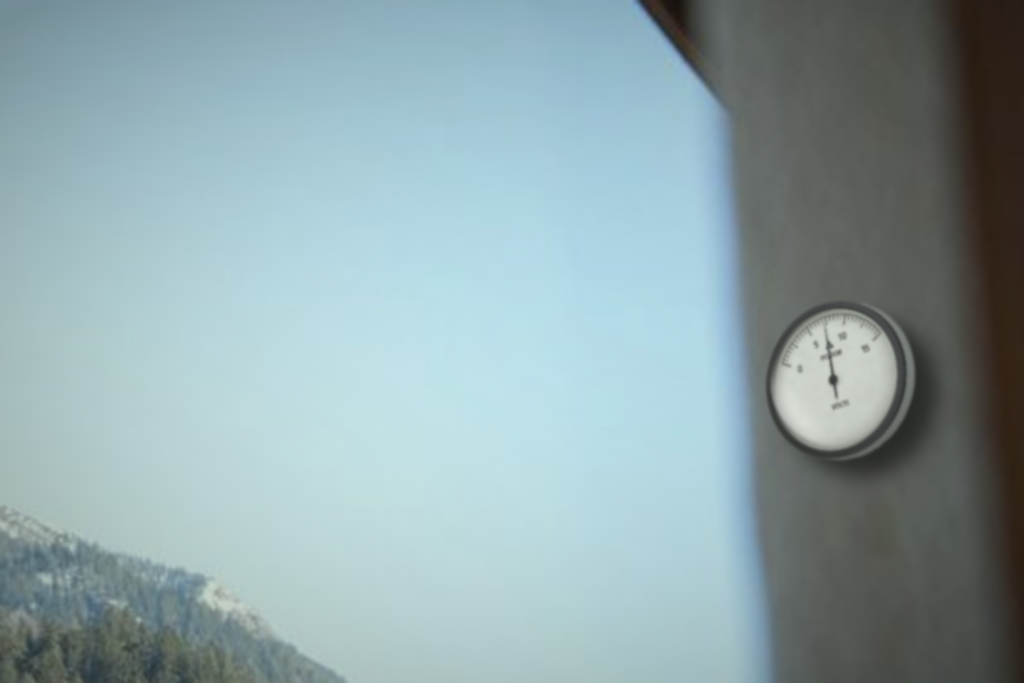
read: {"value": 7.5, "unit": "V"}
